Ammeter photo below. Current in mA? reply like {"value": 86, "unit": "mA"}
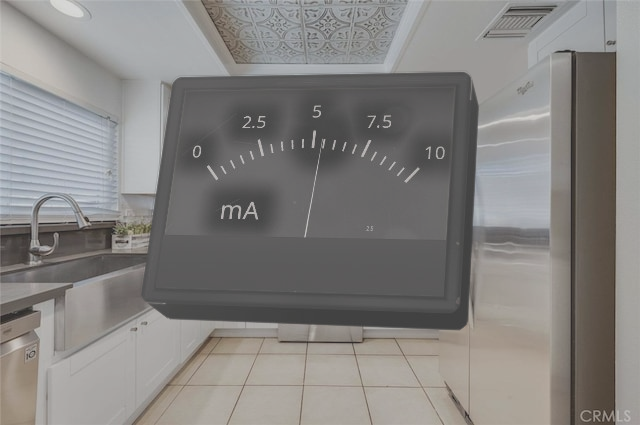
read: {"value": 5.5, "unit": "mA"}
